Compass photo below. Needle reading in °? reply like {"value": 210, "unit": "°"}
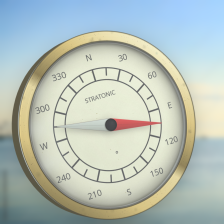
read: {"value": 105, "unit": "°"}
